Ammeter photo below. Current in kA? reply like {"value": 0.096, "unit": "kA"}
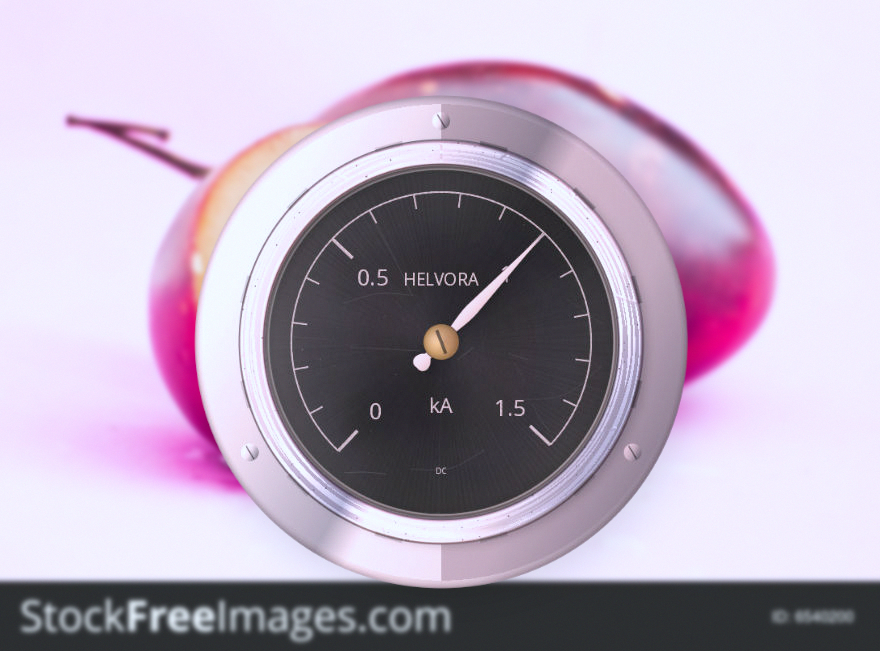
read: {"value": 1, "unit": "kA"}
